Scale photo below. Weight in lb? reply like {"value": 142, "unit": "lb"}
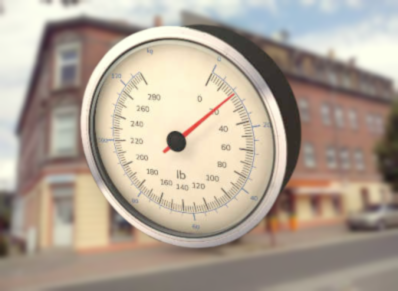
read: {"value": 20, "unit": "lb"}
